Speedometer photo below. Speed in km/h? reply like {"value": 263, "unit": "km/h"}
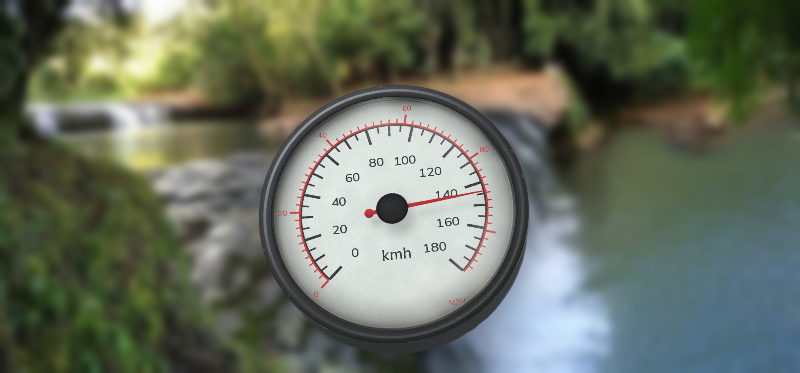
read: {"value": 145, "unit": "km/h"}
